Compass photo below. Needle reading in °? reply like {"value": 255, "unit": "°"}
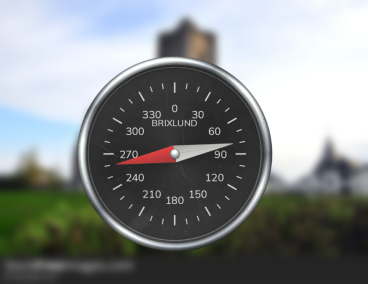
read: {"value": 260, "unit": "°"}
